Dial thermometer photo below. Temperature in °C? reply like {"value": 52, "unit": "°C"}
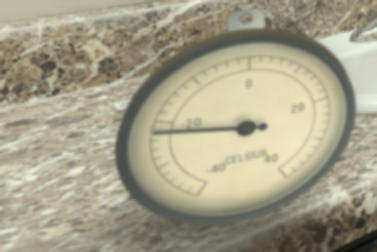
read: {"value": -22, "unit": "°C"}
